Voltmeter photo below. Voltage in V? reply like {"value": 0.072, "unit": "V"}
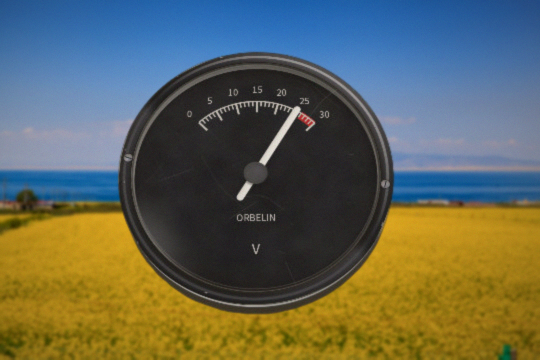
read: {"value": 25, "unit": "V"}
